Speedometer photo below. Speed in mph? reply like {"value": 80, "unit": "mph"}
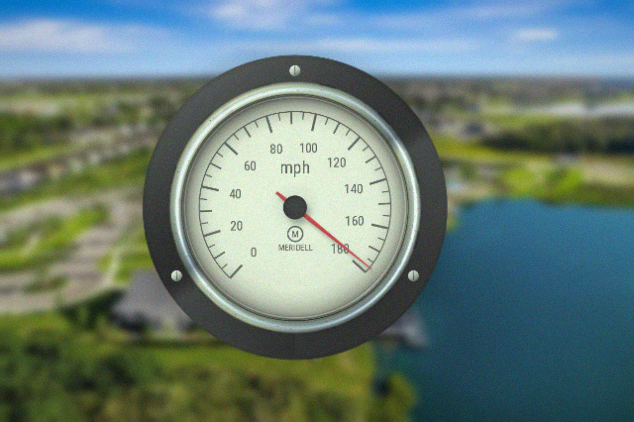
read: {"value": 177.5, "unit": "mph"}
